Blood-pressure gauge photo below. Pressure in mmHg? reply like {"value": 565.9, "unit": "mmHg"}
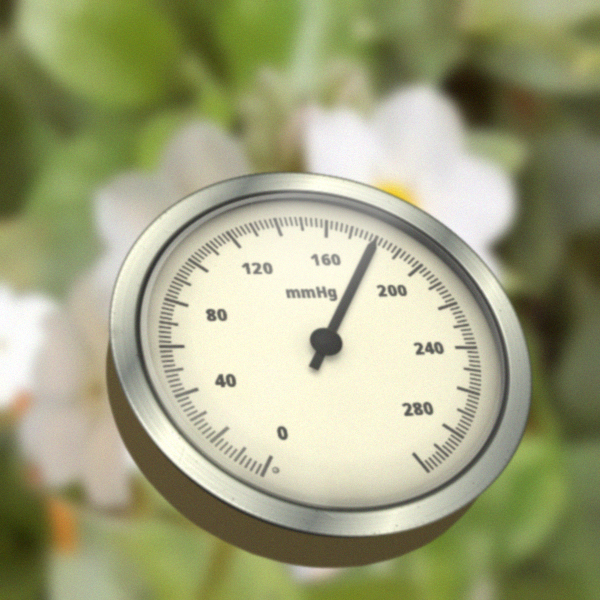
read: {"value": 180, "unit": "mmHg"}
